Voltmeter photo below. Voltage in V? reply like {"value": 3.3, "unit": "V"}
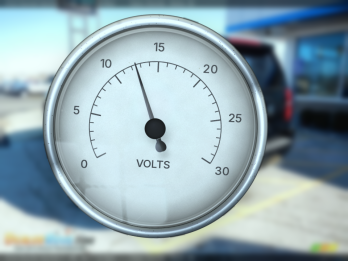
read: {"value": 12.5, "unit": "V"}
